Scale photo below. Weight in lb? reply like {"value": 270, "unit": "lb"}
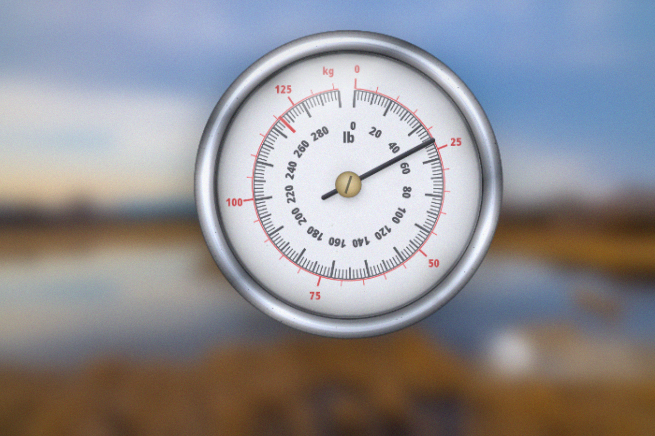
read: {"value": 50, "unit": "lb"}
